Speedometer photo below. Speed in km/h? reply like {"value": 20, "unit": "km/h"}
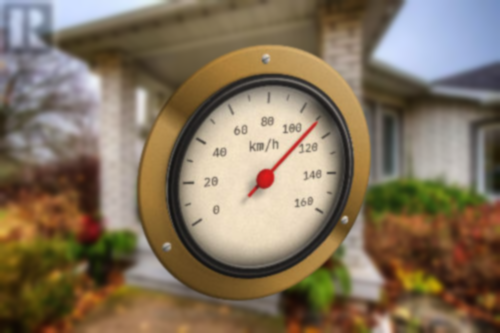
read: {"value": 110, "unit": "km/h"}
